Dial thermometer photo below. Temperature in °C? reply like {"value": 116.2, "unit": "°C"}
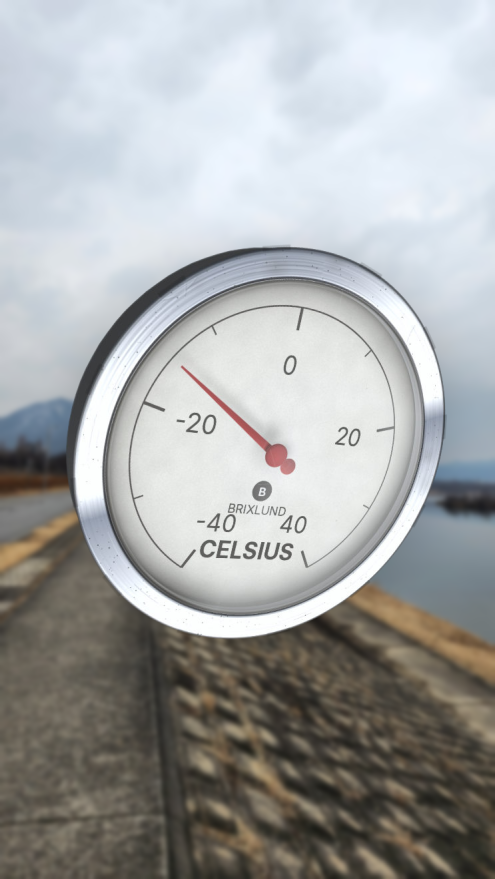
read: {"value": -15, "unit": "°C"}
